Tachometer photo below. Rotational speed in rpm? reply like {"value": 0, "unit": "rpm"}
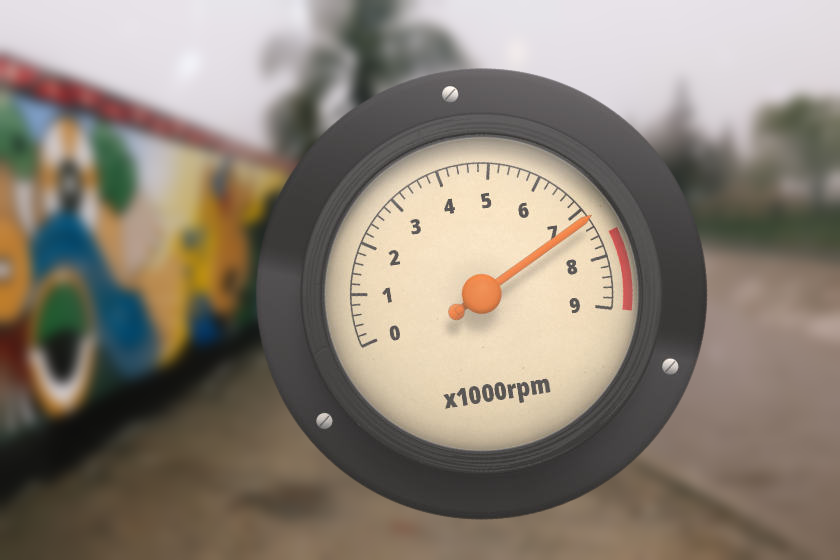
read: {"value": 7200, "unit": "rpm"}
